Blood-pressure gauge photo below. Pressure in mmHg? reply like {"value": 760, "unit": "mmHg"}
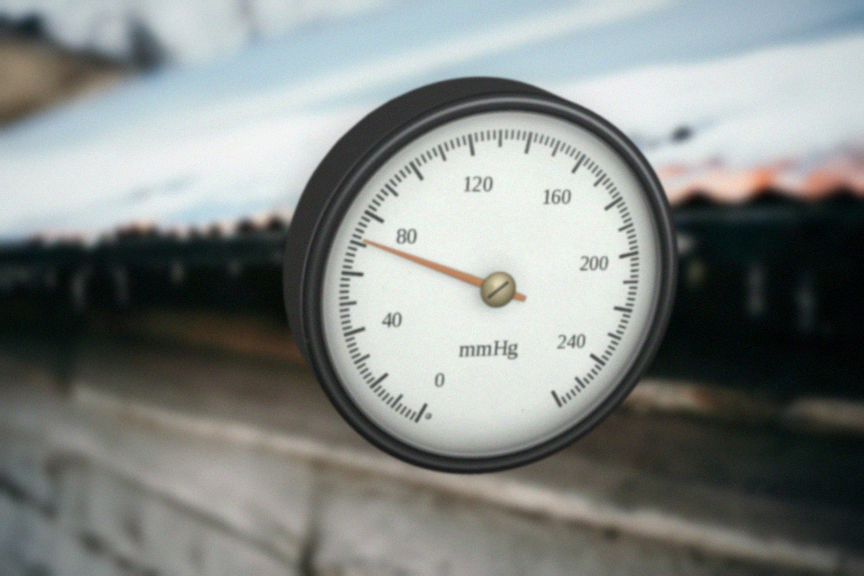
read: {"value": 72, "unit": "mmHg"}
